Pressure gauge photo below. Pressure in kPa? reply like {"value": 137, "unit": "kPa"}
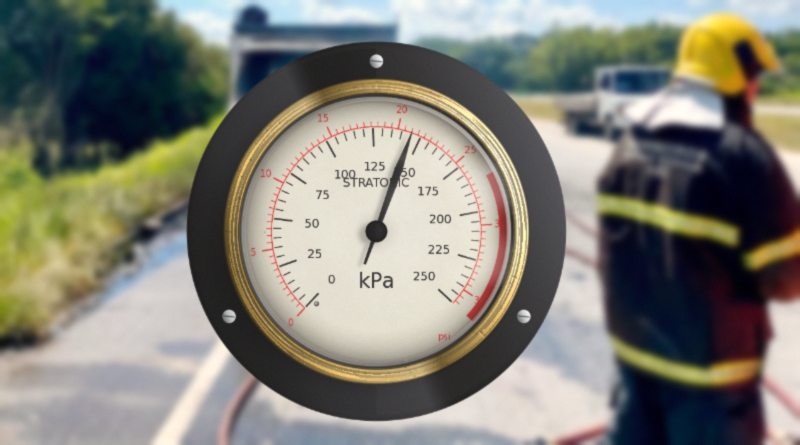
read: {"value": 145, "unit": "kPa"}
